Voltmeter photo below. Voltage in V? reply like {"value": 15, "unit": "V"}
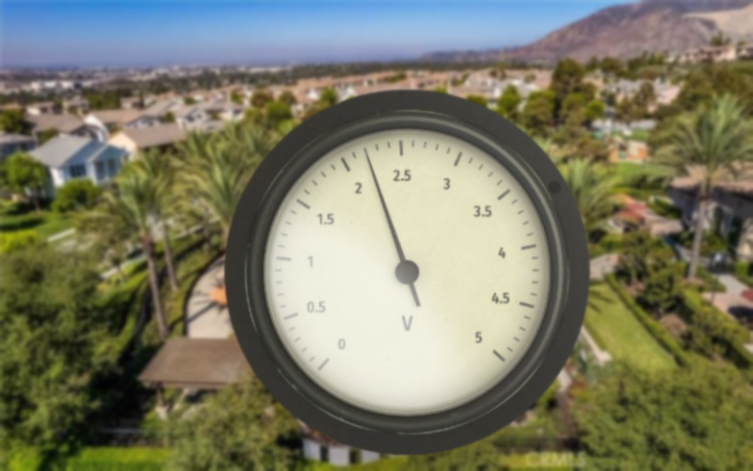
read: {"value": 2.2, "unit": "V"}
